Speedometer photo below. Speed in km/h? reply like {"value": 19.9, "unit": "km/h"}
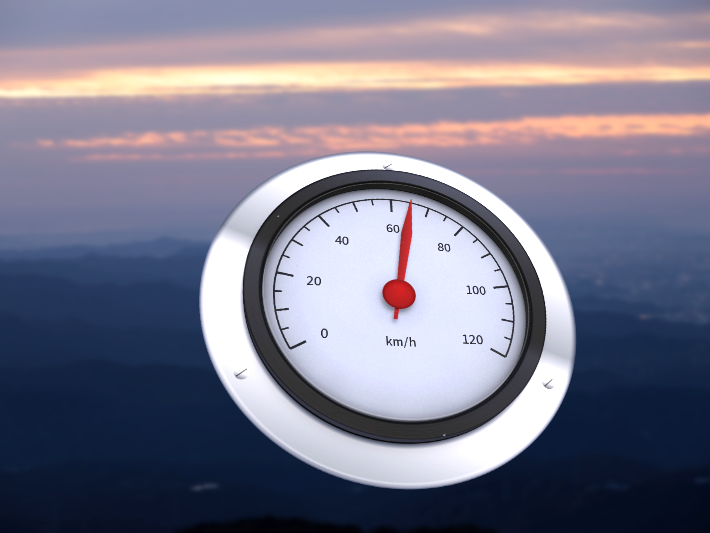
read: {"value": 65, "unit": "km/h"}
